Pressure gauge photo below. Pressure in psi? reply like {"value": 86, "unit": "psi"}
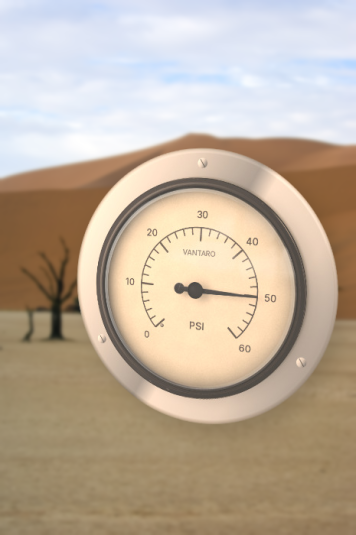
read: {"value": 50, "unit": "psi"}
